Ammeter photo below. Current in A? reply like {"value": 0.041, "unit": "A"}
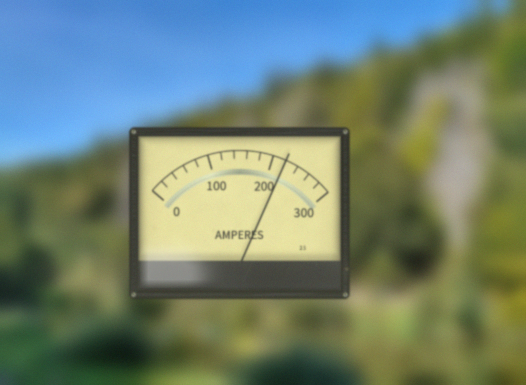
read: {"value": 220, "unit": "A"}
